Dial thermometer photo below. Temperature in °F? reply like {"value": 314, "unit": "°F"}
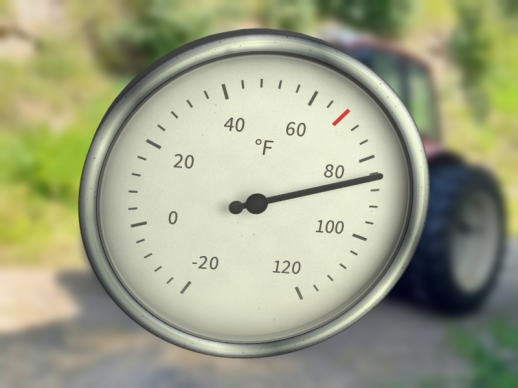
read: {"value": 84, "unit": "°F"}
